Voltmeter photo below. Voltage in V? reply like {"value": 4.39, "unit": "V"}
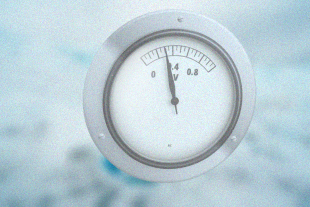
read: {"value": 0.3, "unit": "V"}
